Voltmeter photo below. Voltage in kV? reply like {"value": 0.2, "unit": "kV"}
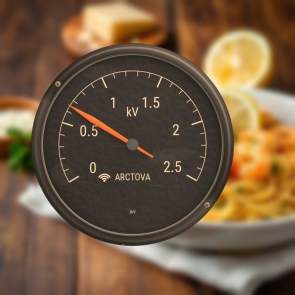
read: {"value": 0.65, "unit": "kV"}
